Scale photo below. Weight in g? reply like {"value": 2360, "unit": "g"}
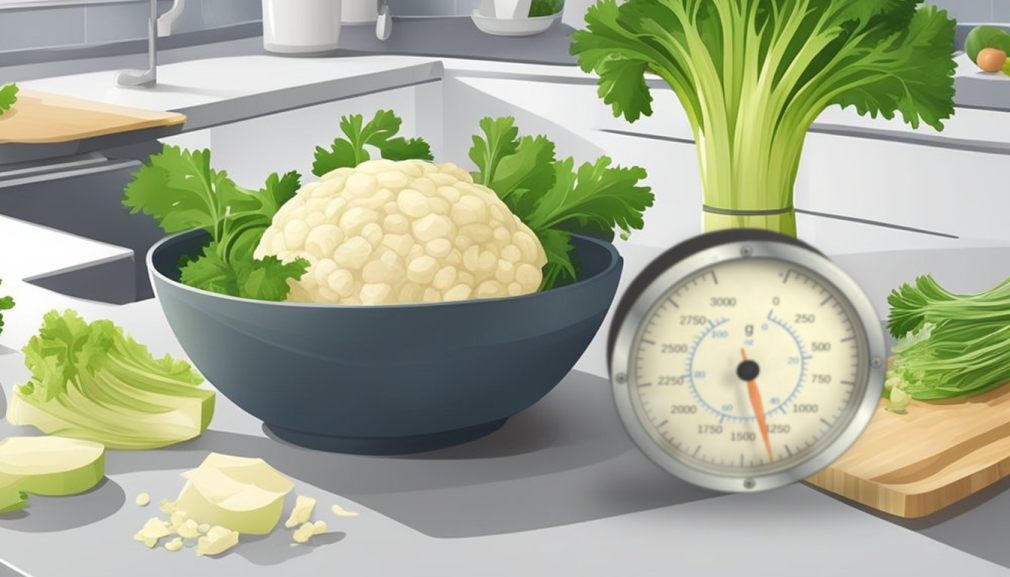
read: {"value": 1350, "unit": "g"}
